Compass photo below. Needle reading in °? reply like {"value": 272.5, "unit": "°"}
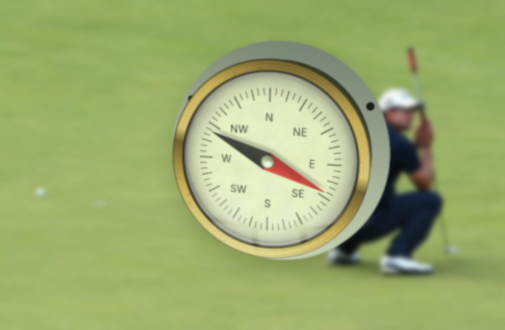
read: {"value": 115, "unit": "°"}
